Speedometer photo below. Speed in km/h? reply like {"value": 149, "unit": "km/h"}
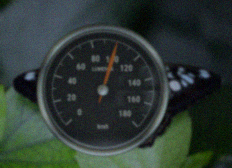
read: {"value": 100, "unit": "km/h"}
